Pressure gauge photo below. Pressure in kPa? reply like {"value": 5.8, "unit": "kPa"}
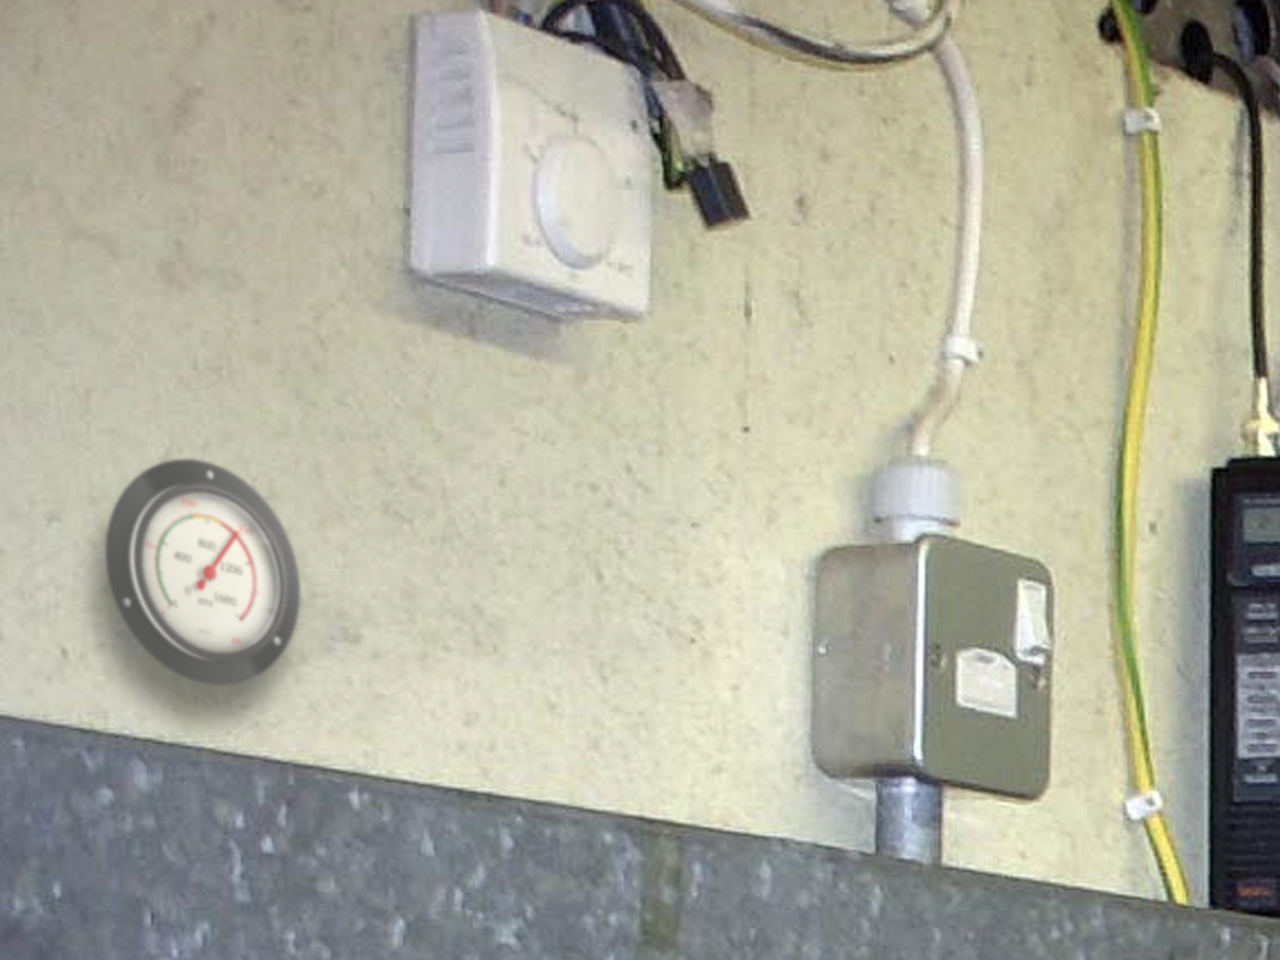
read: {"value": 1000, "unit": "kPa"}
